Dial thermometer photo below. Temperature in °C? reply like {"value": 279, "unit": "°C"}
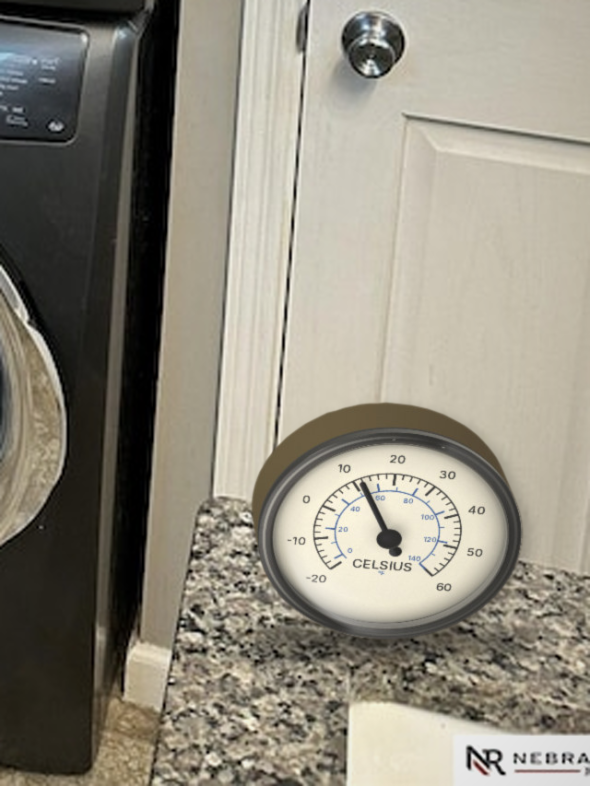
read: {"value": 12, "unit": "°C"}
